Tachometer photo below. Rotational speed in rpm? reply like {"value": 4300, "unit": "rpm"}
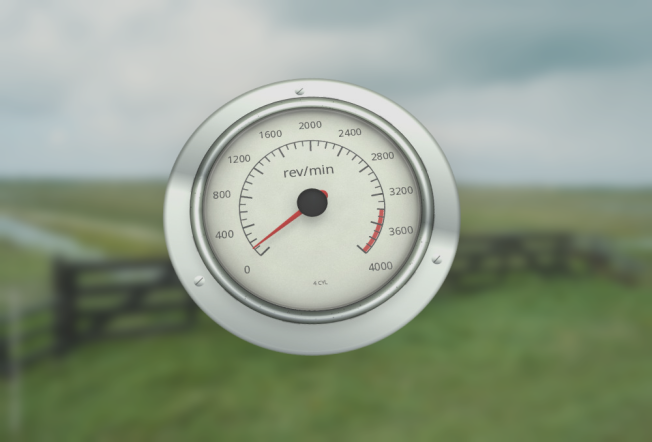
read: {"value": 100, "unit": "rpm"}
